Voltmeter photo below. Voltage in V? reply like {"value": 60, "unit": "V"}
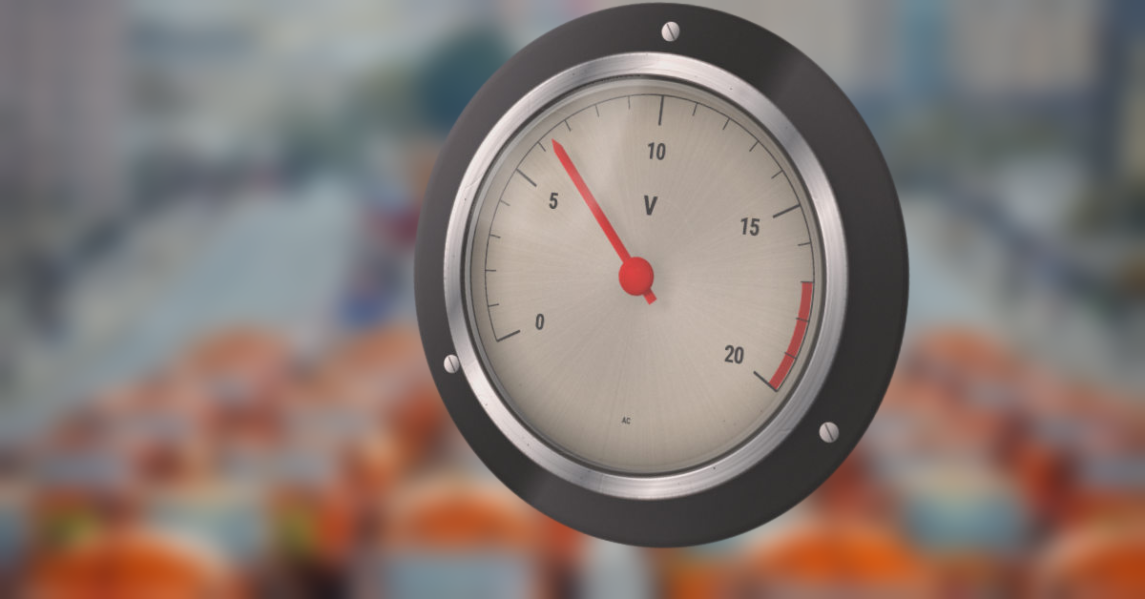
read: {"value": 6.5, "unit": "V"}
